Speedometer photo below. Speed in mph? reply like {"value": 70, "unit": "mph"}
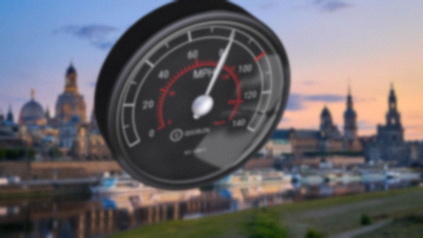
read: {"value": 80, "unit": "mph"}
